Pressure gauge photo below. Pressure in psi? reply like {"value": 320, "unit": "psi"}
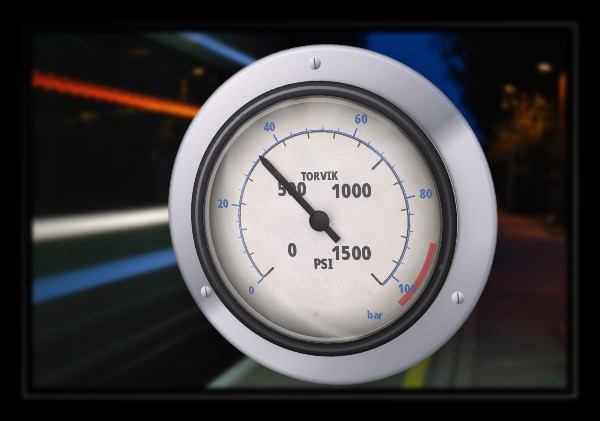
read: {"value": 500, "unit": "psi"}
